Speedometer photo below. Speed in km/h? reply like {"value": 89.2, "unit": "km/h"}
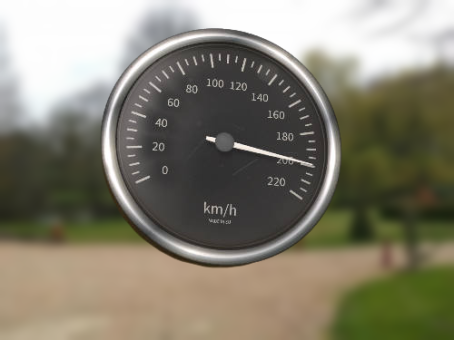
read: {"value": 200, "unit": "km/h"}
